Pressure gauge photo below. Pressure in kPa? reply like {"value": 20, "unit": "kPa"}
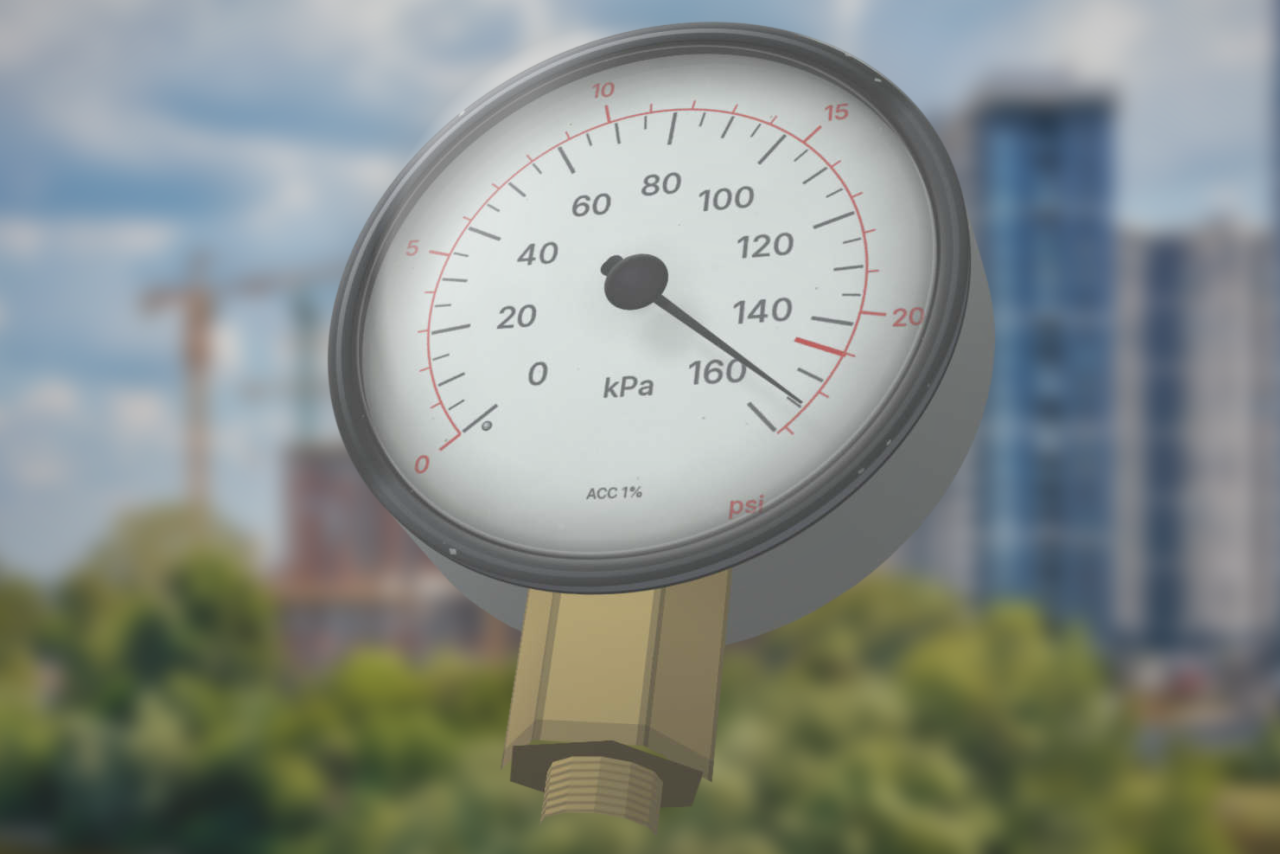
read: {"value": 155, "unit": "kPa"}
